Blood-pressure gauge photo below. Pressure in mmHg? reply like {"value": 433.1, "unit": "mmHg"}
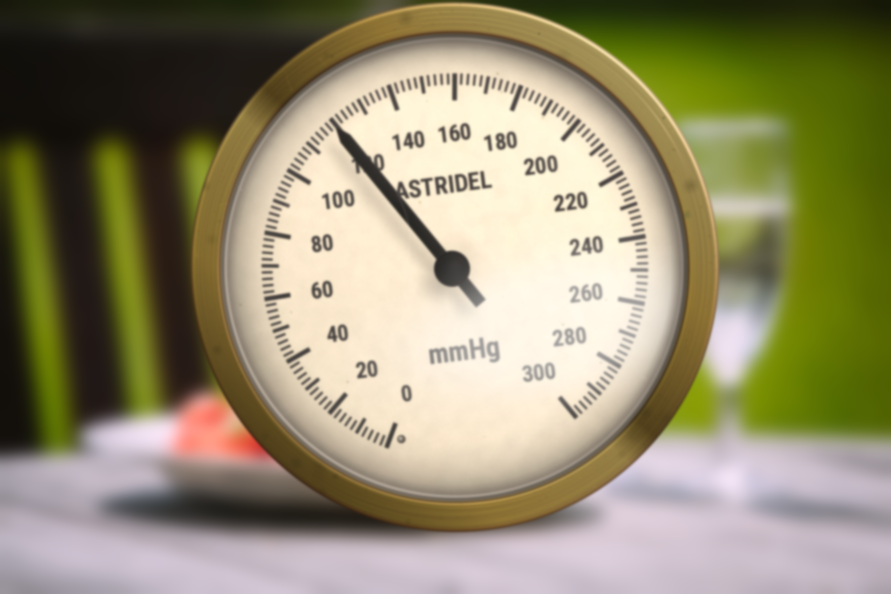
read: {"value": 120, "unit": "mmHg"}
